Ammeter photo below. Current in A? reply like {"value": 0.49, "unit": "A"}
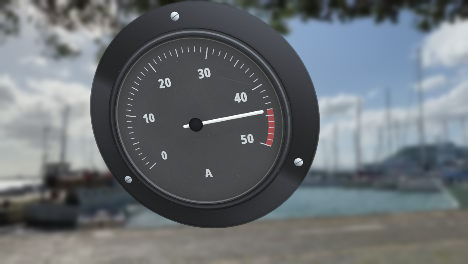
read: {"value": 44, "unit": "A"}
